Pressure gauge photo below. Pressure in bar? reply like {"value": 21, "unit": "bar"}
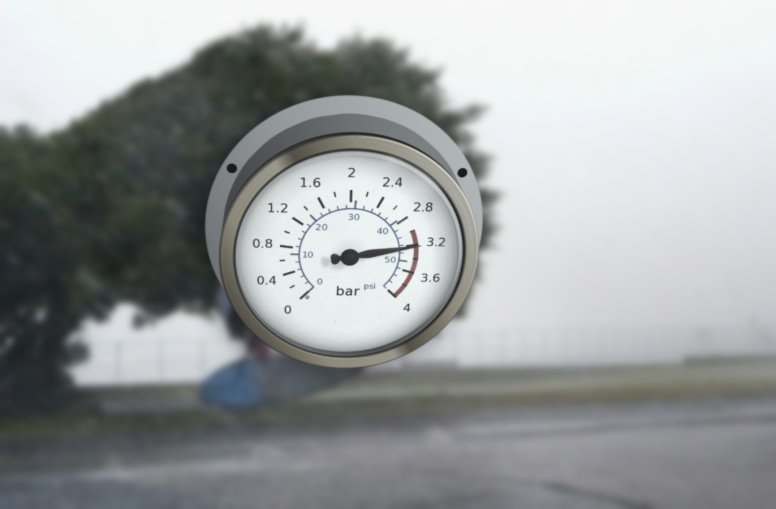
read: {"value": 3.2, "unit": "bar"}
